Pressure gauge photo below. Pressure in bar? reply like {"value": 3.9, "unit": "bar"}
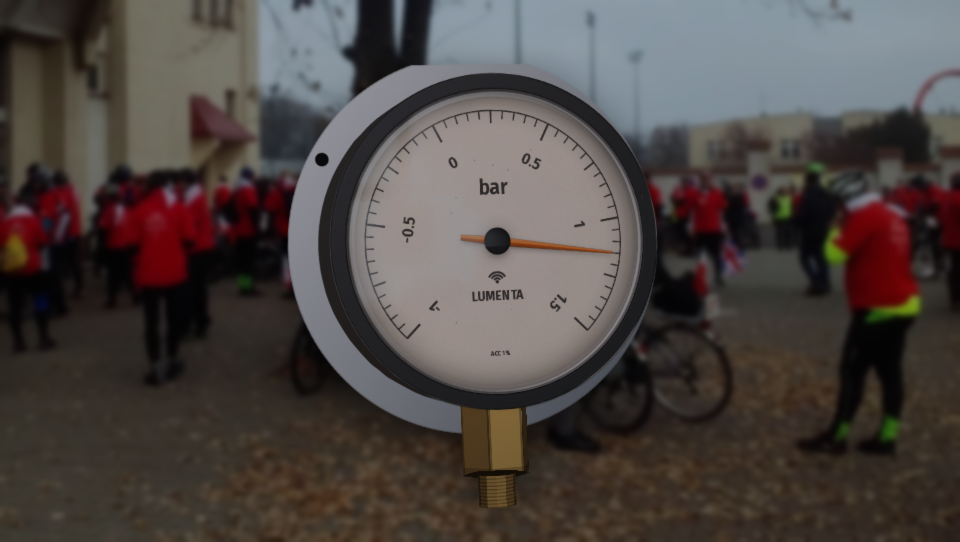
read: {"value": 1.15, "unit": "bar"}
